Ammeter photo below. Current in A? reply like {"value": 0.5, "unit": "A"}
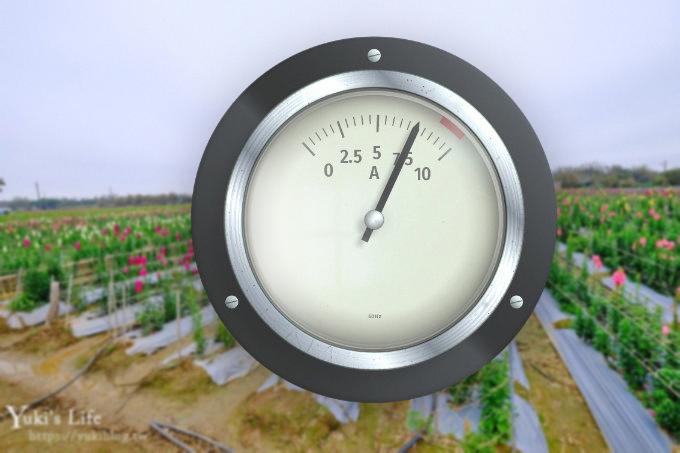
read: {"value": 7.5, "unit": "A"}
